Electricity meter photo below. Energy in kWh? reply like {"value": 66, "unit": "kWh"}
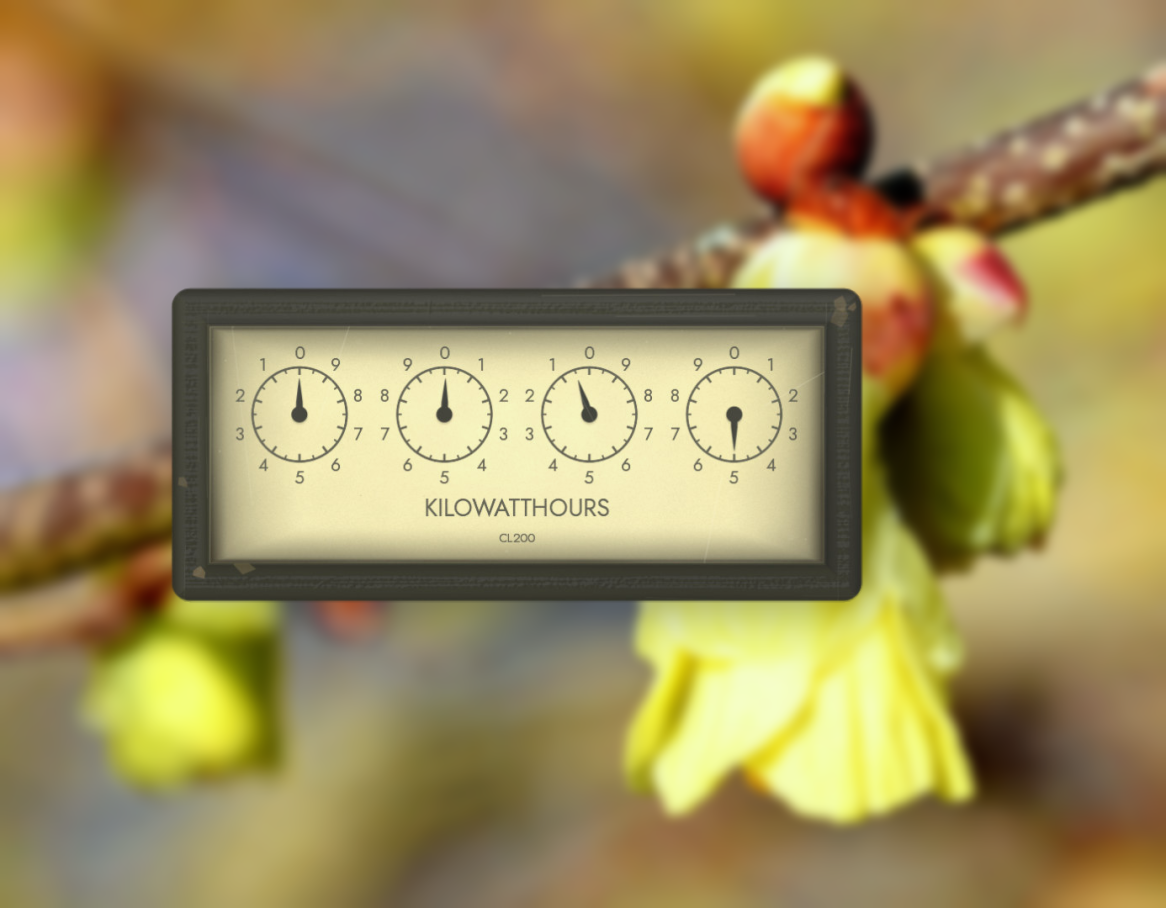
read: {"value": 5, "unit": "kWh"}
